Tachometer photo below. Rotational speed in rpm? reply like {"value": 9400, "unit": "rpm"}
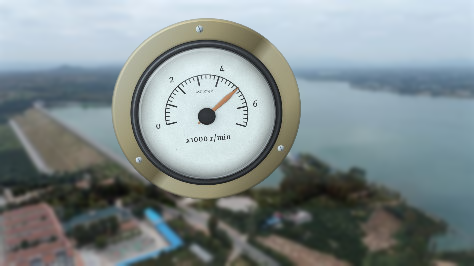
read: {"value": 5000, "unit": "rpm"}
